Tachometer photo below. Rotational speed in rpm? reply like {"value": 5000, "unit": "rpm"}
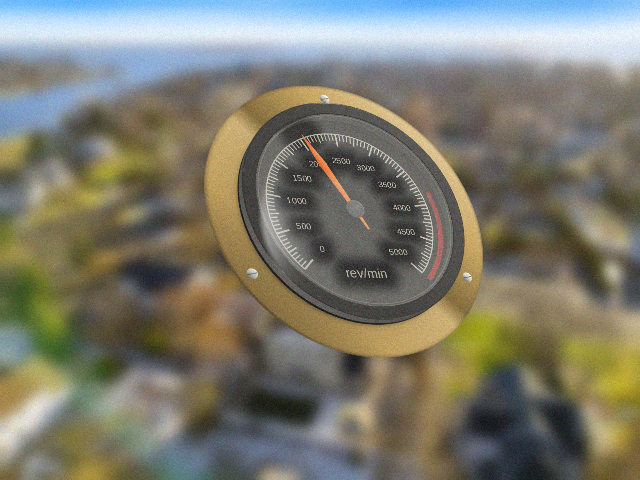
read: {"value": 2000, "unit": "rpm"}
